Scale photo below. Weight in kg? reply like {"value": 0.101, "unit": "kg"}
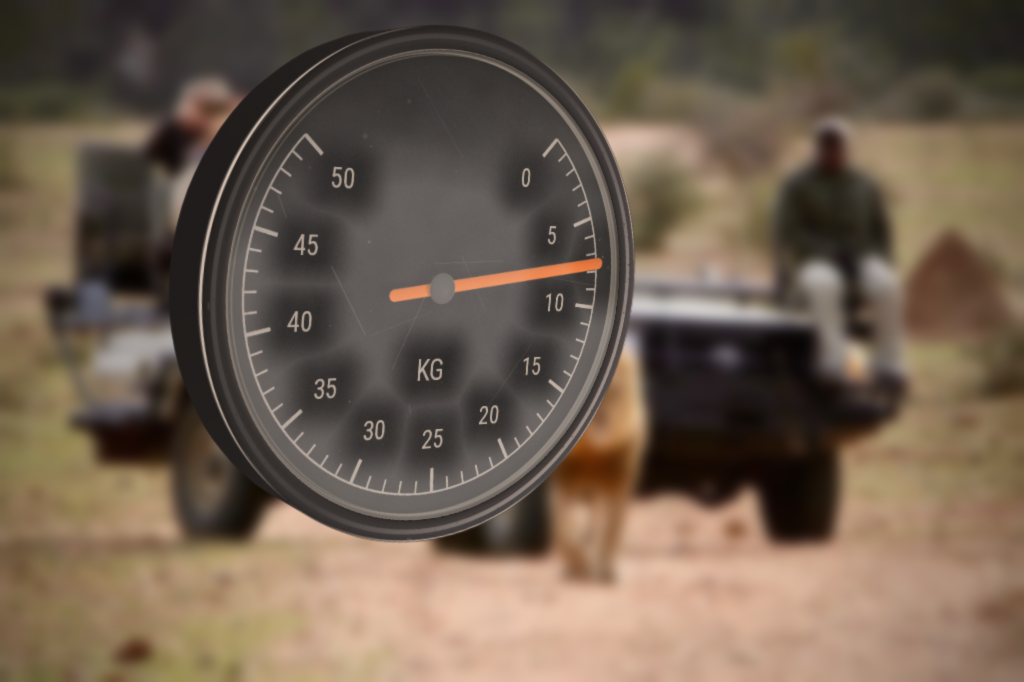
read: {"value": 7.5, "unit": "kg"}
